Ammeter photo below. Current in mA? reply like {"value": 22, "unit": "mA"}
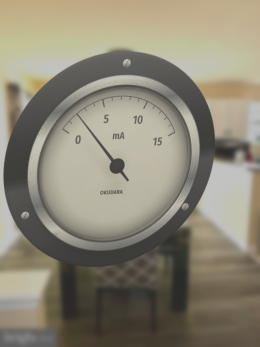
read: {"value": 2, "unit": "mA"}
